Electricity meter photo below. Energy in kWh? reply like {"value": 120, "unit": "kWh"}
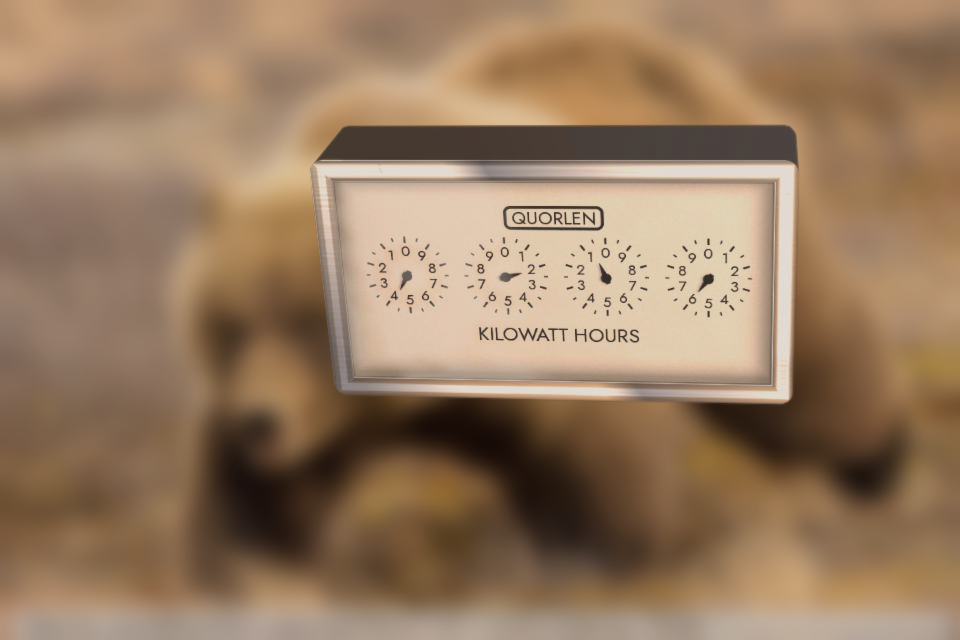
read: {"value": 4206, "unit": "kWh"}
